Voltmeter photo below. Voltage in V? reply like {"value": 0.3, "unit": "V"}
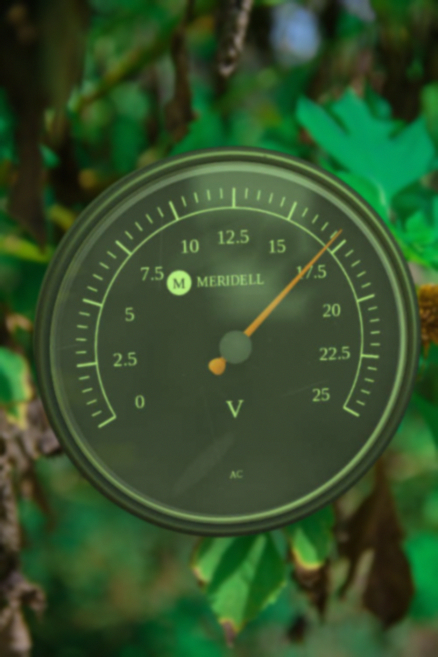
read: {"value": 17, "unit": "V"}
